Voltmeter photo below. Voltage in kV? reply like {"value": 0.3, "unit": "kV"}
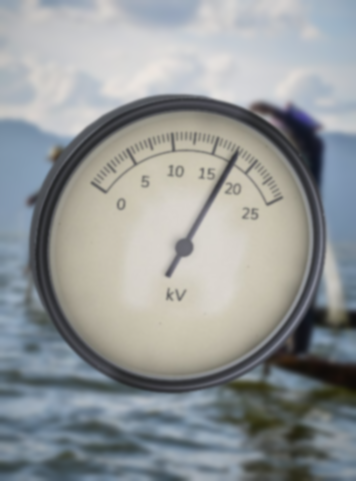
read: {"value": 17.5, "unit": "kV"}
